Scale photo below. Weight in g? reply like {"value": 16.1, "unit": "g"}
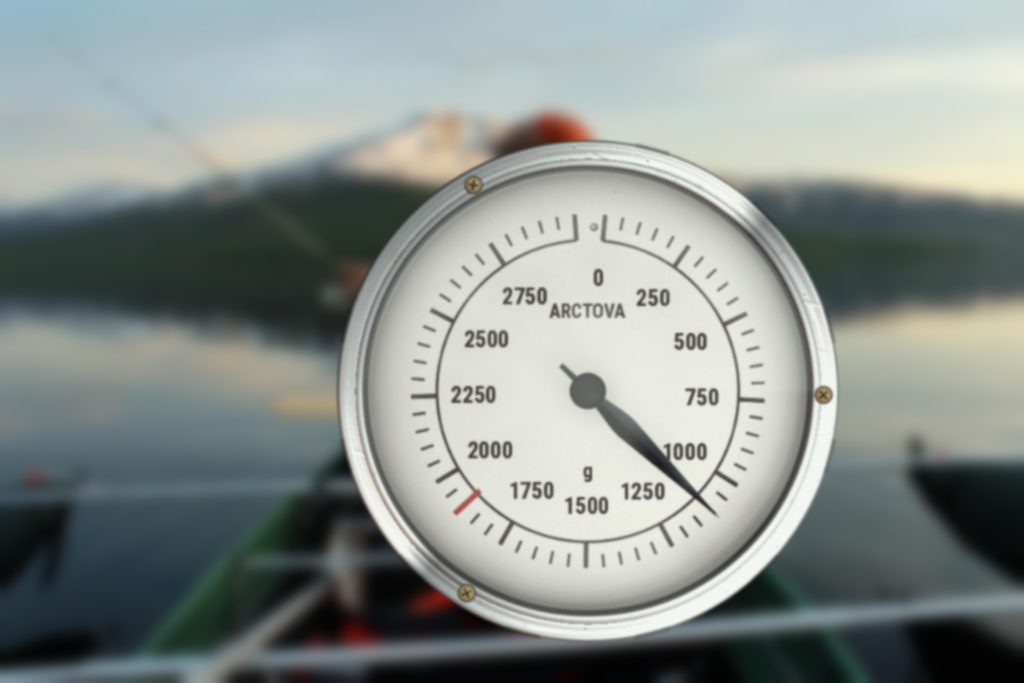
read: {"value": 1100, "unit": "g"}
